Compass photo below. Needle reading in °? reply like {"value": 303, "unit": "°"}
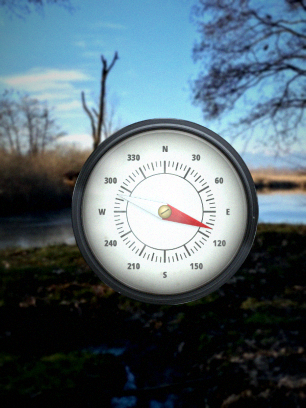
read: {"value": 110, "unit": "°"}
